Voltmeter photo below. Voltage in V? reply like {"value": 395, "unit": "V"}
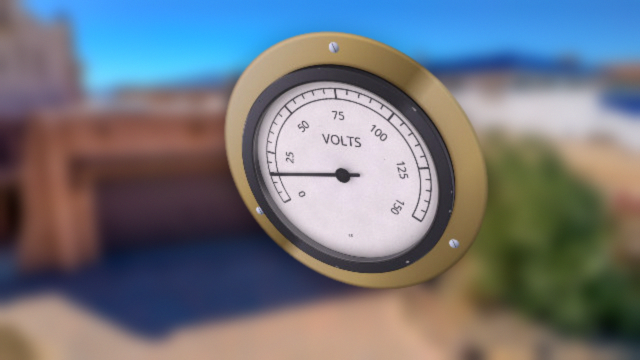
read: {"value": 15, "unit": "V"}
